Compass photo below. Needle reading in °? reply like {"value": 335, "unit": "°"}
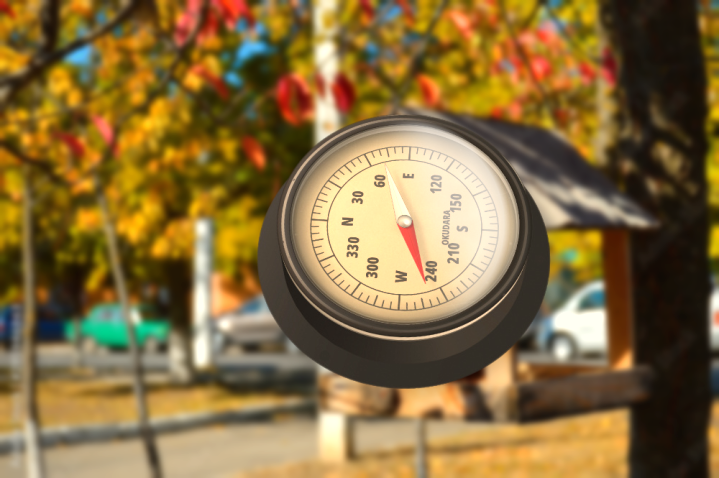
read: {"value": 250, "unit": "°"}
